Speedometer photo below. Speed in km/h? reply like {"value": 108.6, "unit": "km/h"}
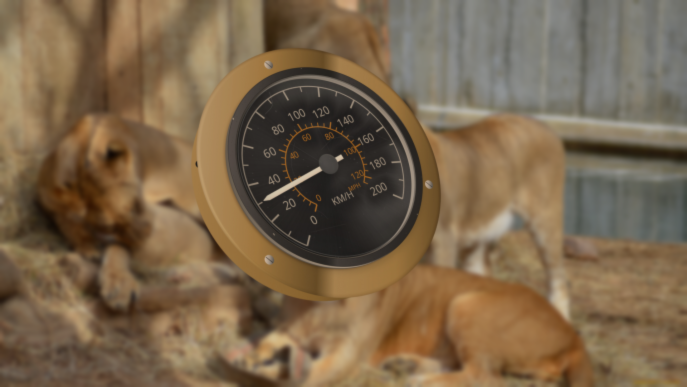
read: {"value": 30, "unit": "km/h"}
